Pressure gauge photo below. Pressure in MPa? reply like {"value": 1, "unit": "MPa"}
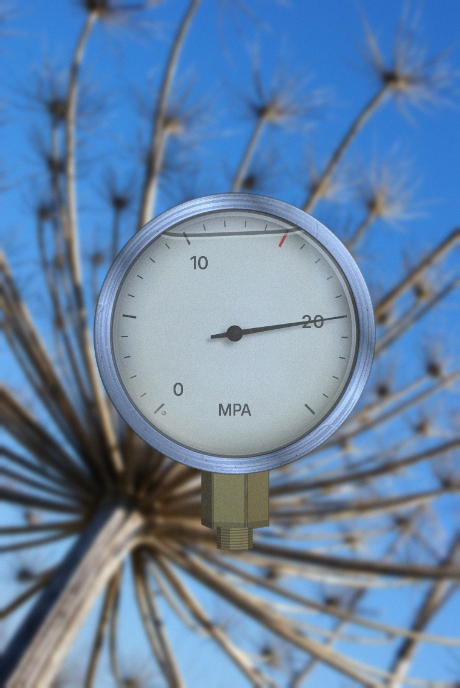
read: {"value": 20, "unit": "MPa"}
